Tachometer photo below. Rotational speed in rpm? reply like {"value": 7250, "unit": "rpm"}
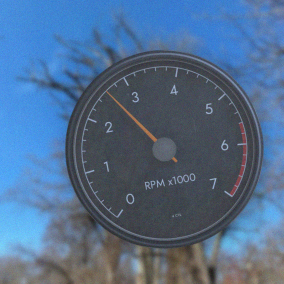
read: {"value": 2600, "unit": "rpm"}
